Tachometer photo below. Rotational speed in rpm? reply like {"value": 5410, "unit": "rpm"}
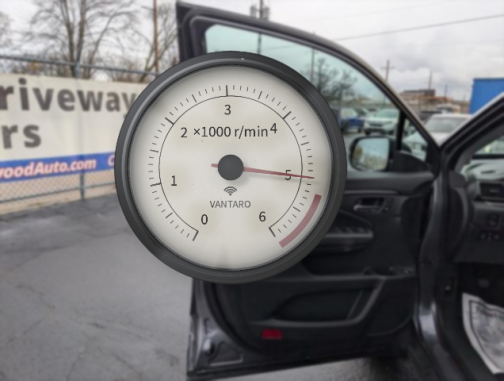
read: {"value": 5000, "unit": "rpm"}
